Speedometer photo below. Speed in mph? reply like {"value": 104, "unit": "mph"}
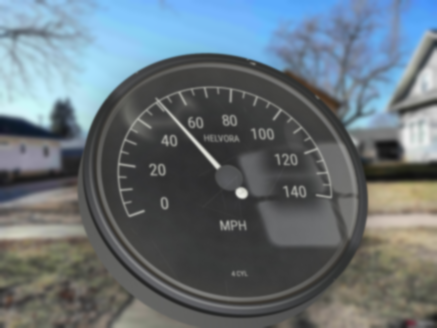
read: {"value": 50, "unit": "mph"}
